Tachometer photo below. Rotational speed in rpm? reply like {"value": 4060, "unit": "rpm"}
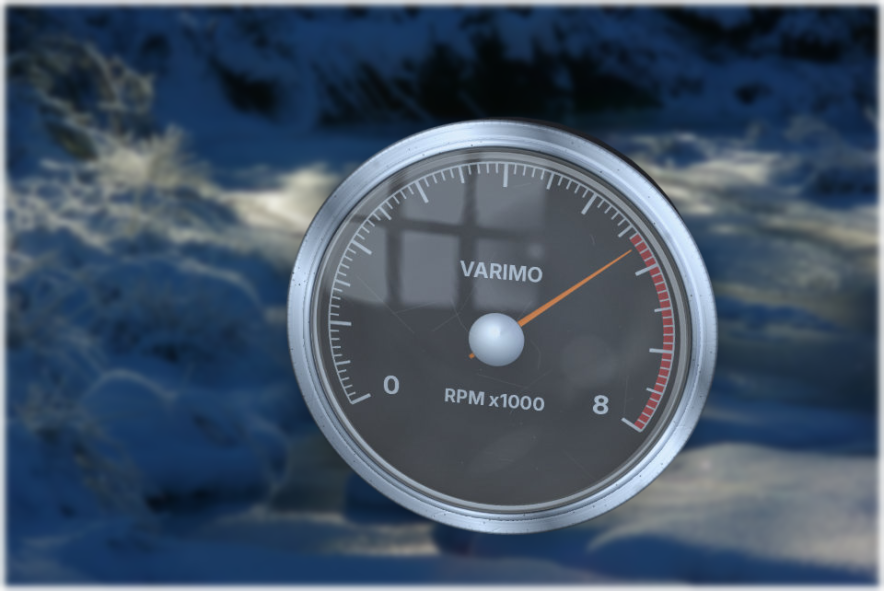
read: {"value": 5700, "unit": "rpm"}
